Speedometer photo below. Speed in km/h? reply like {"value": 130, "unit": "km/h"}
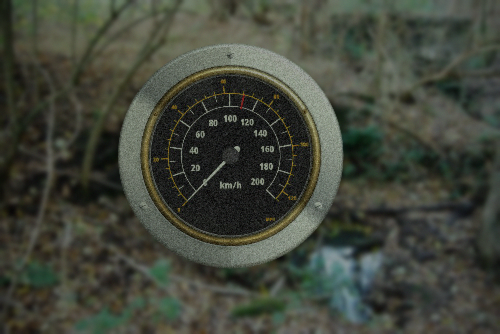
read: {"value": 0, "unit": "km/h"}
